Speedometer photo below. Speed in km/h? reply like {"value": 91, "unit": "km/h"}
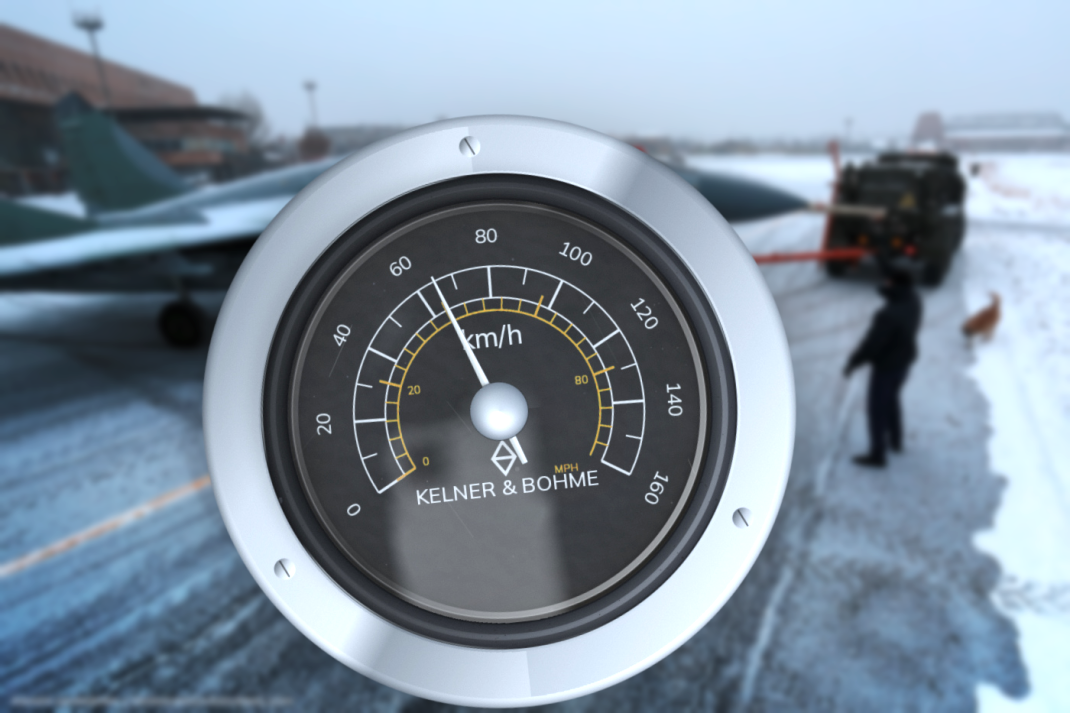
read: {"value": 65, "unit": "km/h"}
